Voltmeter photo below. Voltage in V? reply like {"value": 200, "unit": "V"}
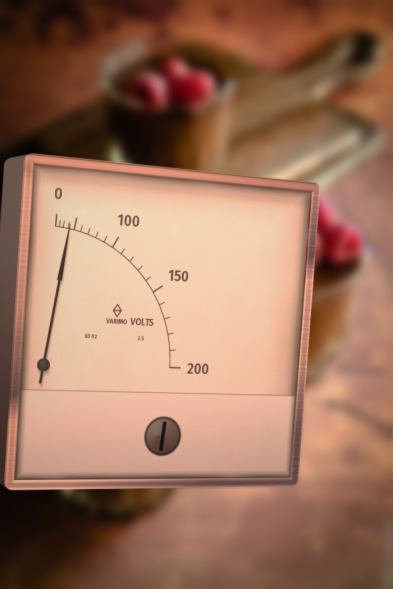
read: {"value": 40, "unit": "V"}
